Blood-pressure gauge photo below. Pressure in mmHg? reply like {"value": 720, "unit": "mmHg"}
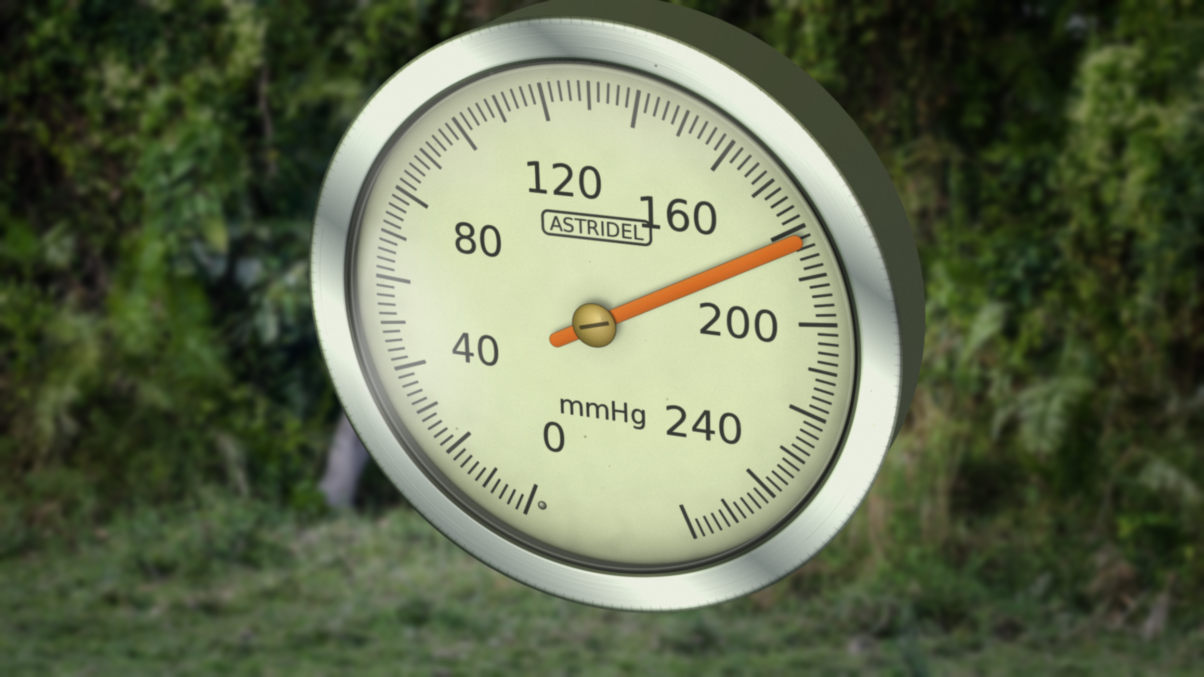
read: {"value": 182, "unit": "mmHg"}
